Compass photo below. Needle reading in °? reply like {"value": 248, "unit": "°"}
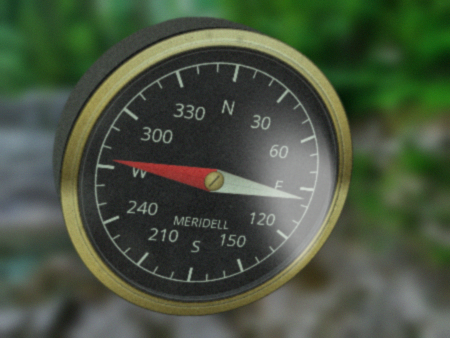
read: {"value": 275, "unit": "°"}
